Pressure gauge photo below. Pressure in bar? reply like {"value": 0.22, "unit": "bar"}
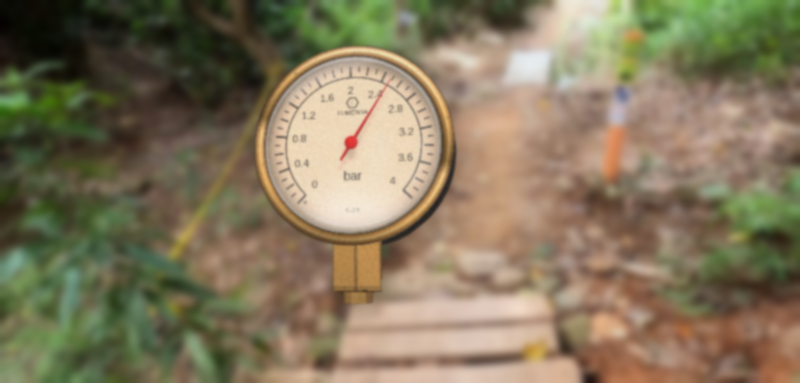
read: {"value": 2.5, "unit": "bar"}
